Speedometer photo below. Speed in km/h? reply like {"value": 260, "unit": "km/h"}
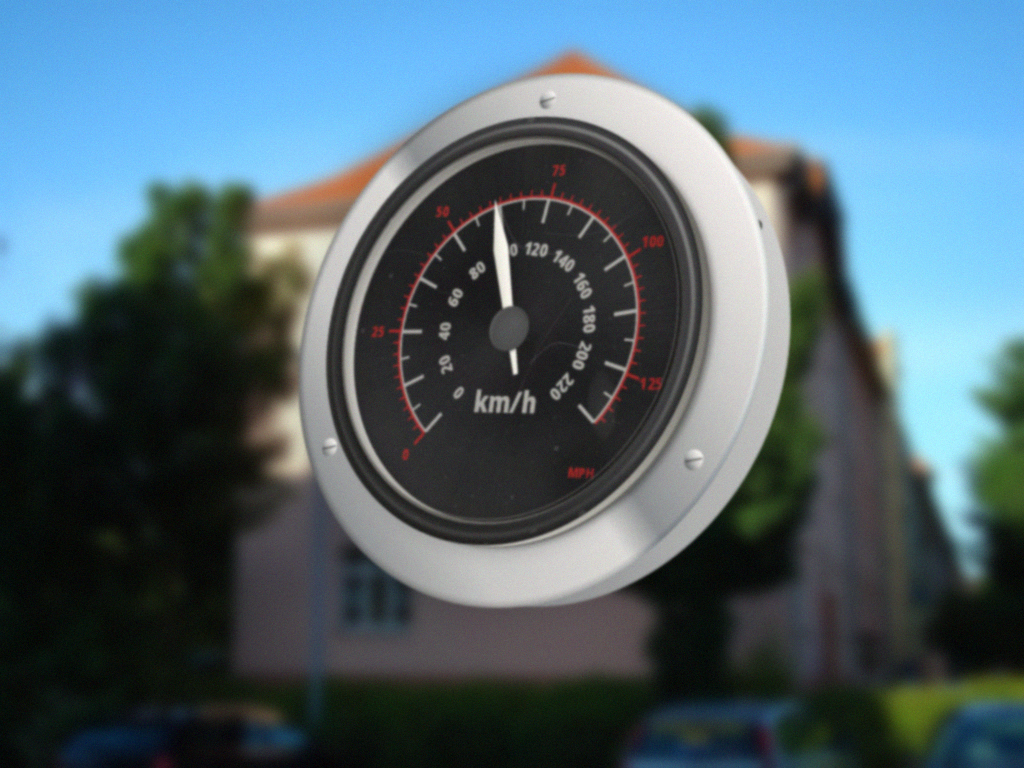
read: {"value": 100, "unit": "km/h"}
